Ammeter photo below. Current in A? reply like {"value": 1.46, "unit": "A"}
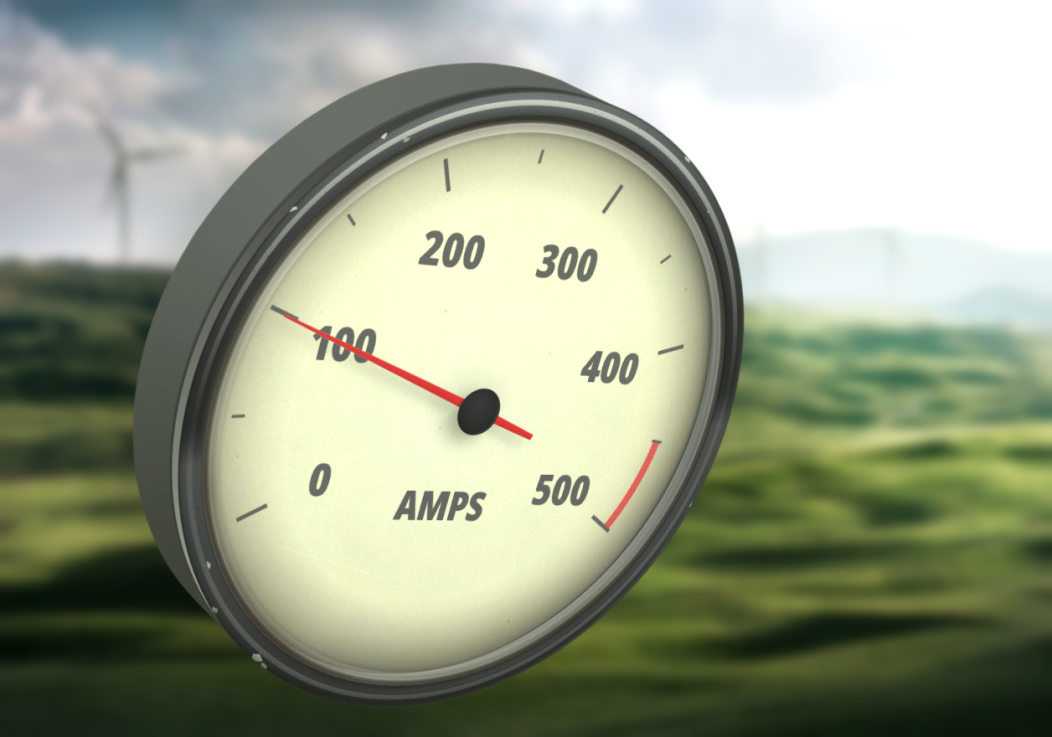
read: {"value": 100, "unit": "A"}
